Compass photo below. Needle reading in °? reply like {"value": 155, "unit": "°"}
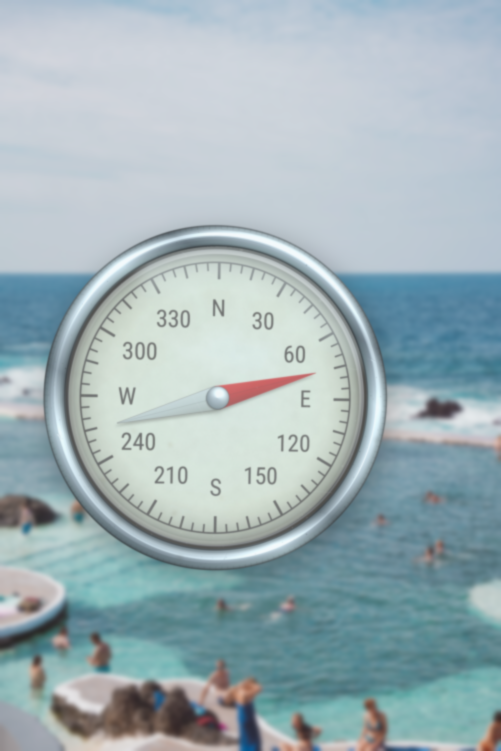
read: {"value": 75, "unit": "°"}
